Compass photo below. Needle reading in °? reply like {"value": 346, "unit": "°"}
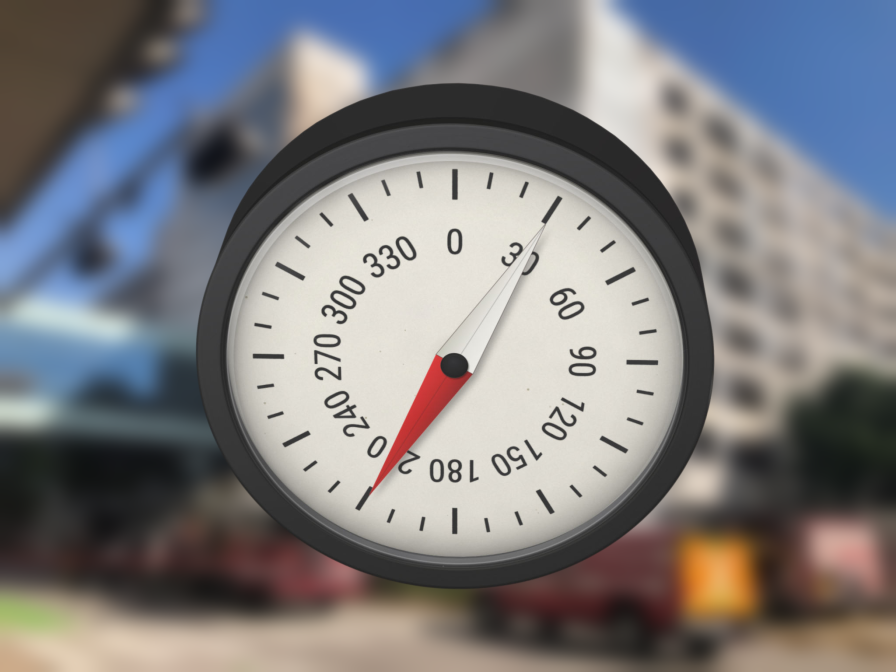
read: {"value": 210, "unit": "°"}
